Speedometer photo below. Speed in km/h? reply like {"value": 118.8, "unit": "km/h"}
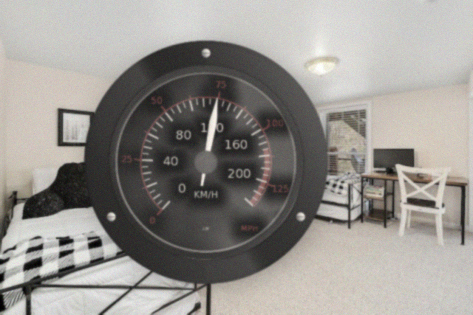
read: {"value": 120, "unit": "km/h"}
